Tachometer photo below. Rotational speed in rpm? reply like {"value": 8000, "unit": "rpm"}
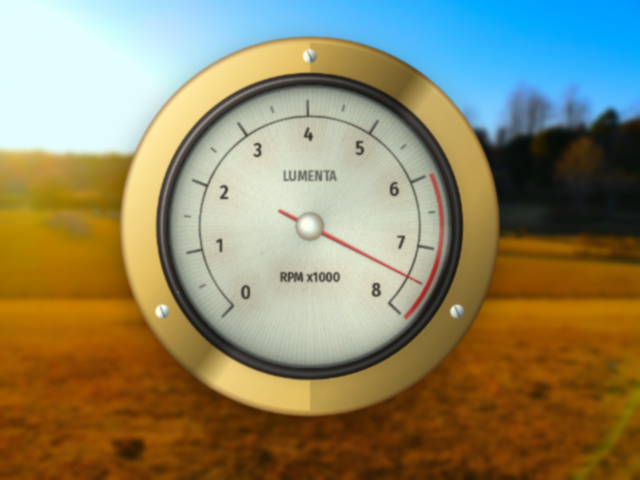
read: {"value": 7500, "unit": "rpm"}
